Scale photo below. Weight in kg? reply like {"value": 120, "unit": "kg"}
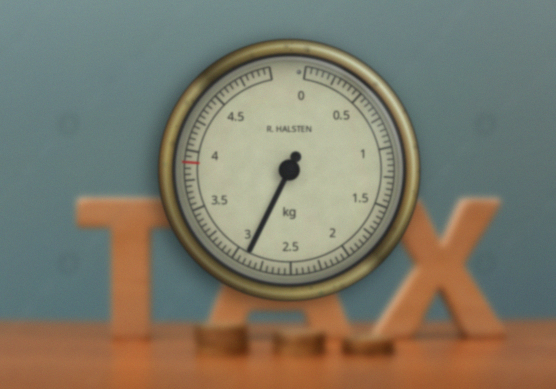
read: {"value": 2.9, "unit": "kg"}
